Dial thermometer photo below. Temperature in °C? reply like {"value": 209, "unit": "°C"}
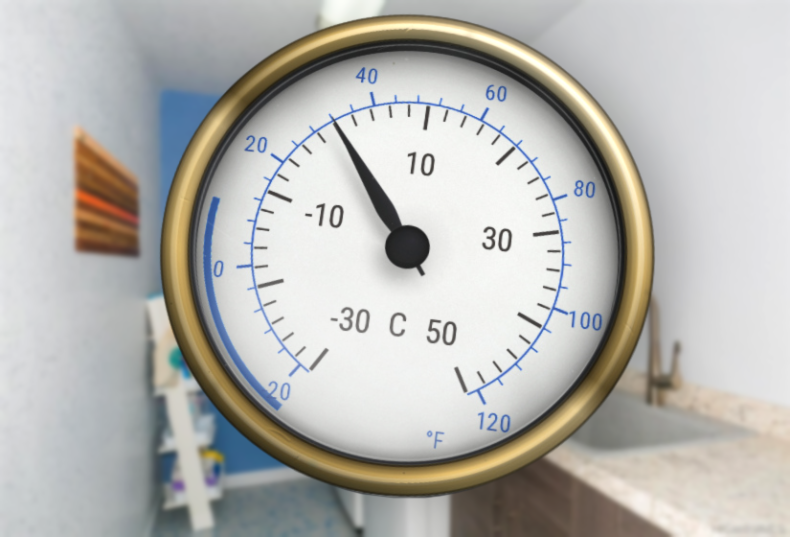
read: {"value": 0, "unit": "°C"}
